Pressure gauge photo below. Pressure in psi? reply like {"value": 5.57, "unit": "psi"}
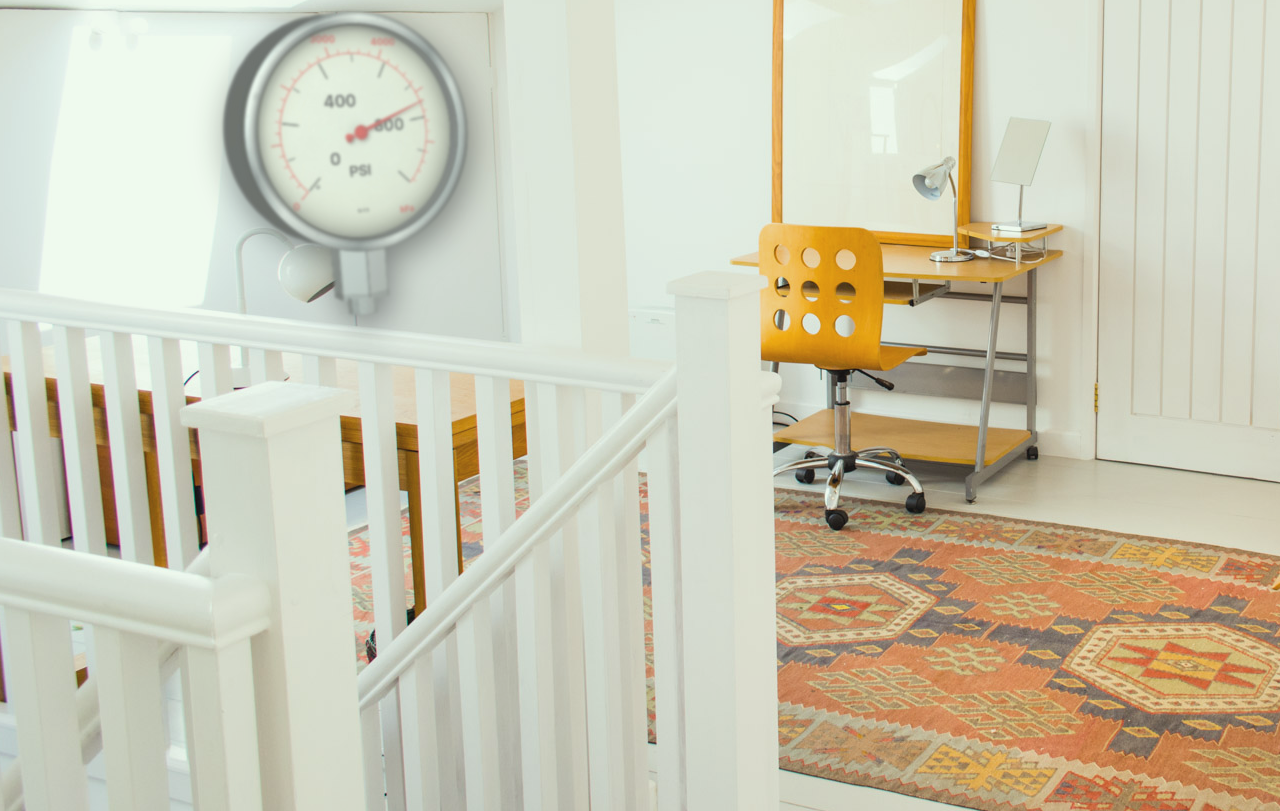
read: {"value": 750, "unit": "psi"}
